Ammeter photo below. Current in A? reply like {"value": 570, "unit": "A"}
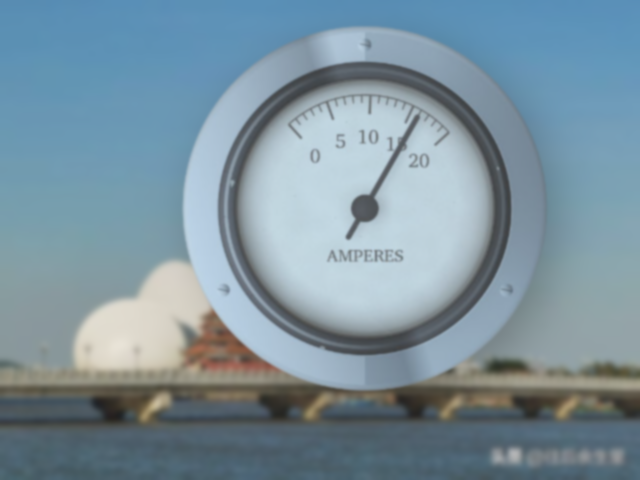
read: {"value": 16, "unit": "A"}
